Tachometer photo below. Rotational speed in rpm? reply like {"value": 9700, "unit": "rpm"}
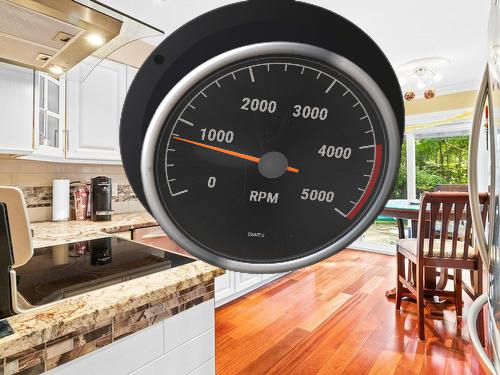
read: {"value": 800, "unit": "rpm"}
